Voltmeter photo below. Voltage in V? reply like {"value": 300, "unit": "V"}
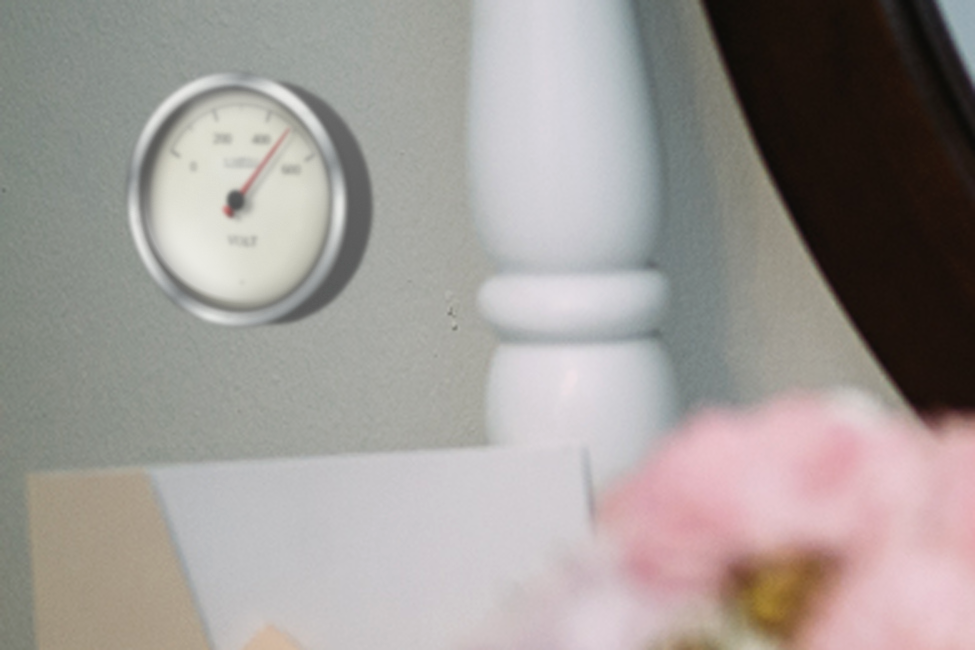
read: {"value": 500, "unit": "V"}
